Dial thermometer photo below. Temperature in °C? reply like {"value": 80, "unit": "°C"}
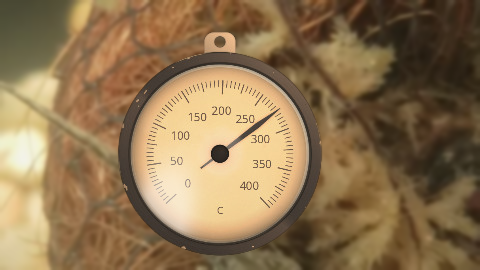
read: {"value": 275, "unit": "°C"}
